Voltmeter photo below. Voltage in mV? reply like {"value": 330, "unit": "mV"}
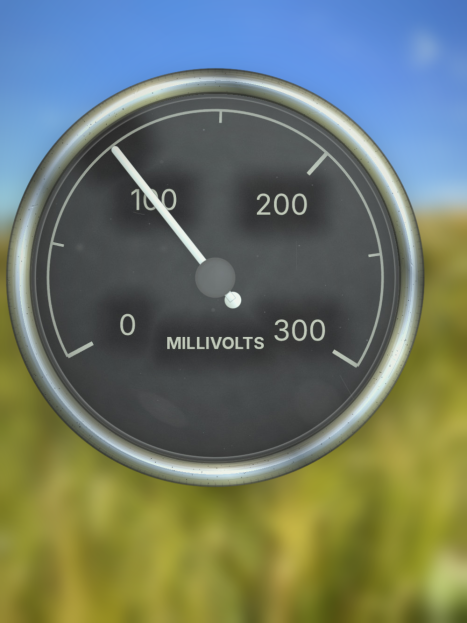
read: {"value": 100, "unit": "mV"}
